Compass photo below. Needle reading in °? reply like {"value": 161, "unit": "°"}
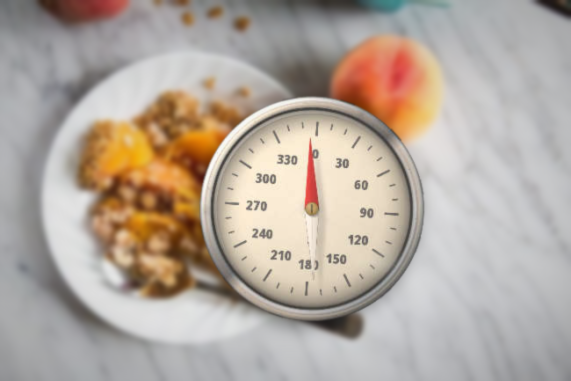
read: {"value": 355, "unit": "°"}
